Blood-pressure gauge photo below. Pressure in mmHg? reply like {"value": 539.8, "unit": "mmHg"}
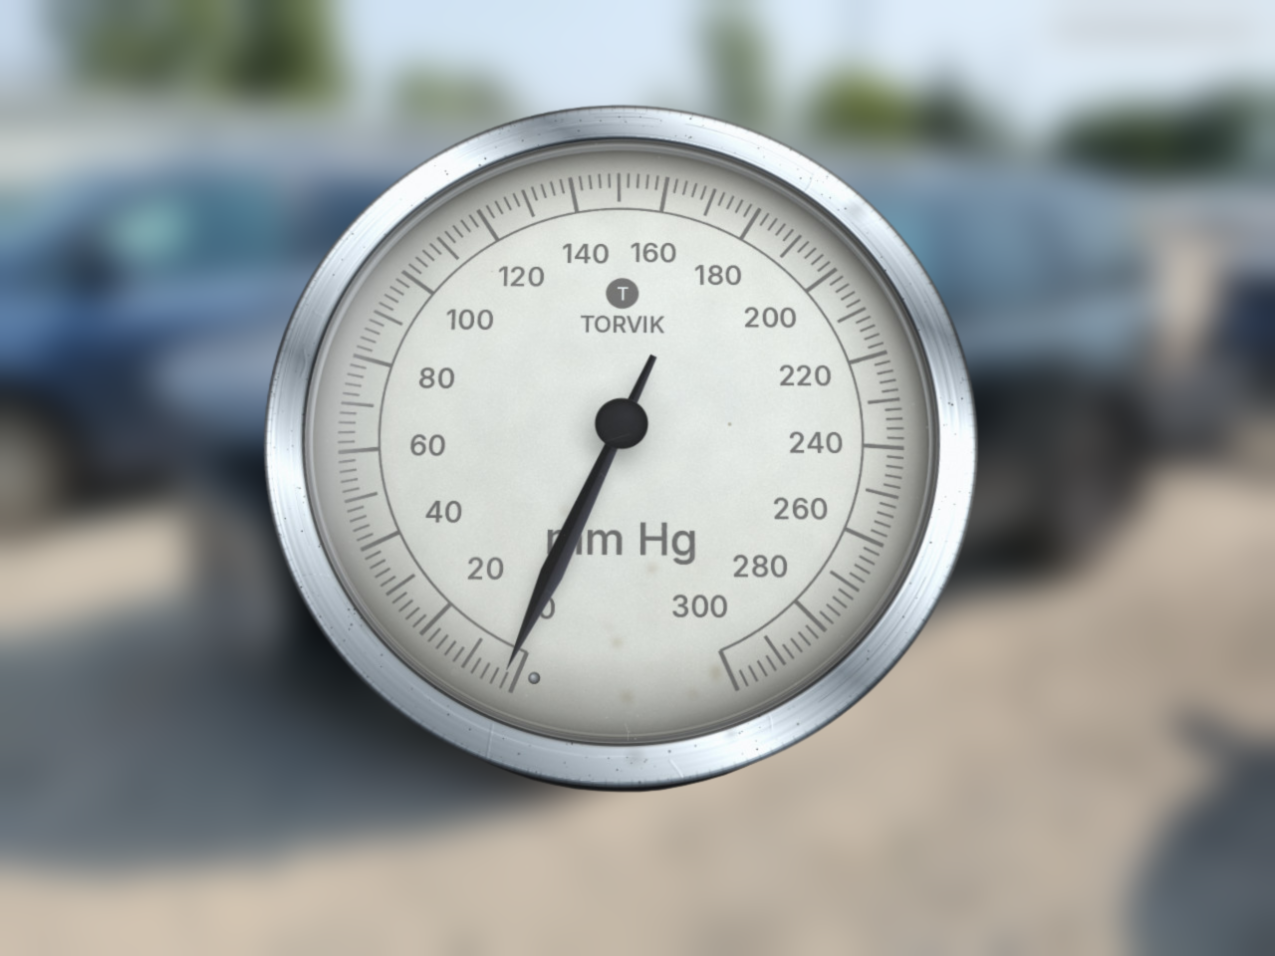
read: {"value": 2, "unit": "mmHg"}
